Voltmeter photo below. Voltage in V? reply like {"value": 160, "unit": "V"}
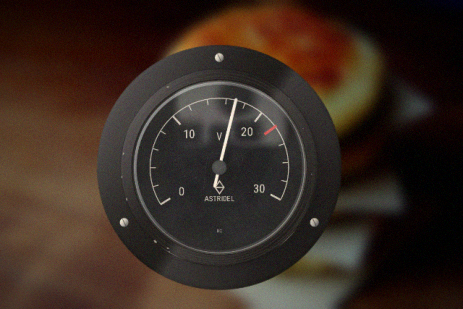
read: {"value": 17, "unit": "V"}
